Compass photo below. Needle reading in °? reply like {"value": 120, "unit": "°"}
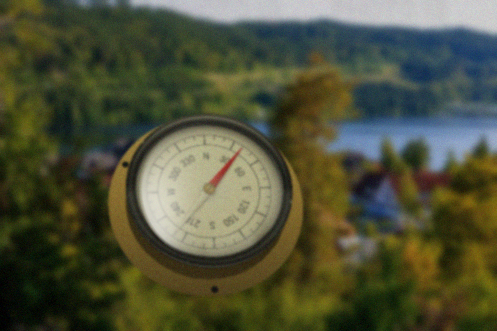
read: {"value": 40, "unit": "°"}
